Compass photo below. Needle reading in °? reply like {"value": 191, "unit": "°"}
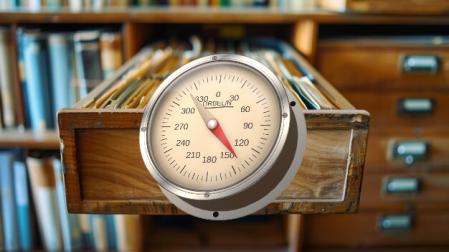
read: {"value": 140, "unit": "°"}
